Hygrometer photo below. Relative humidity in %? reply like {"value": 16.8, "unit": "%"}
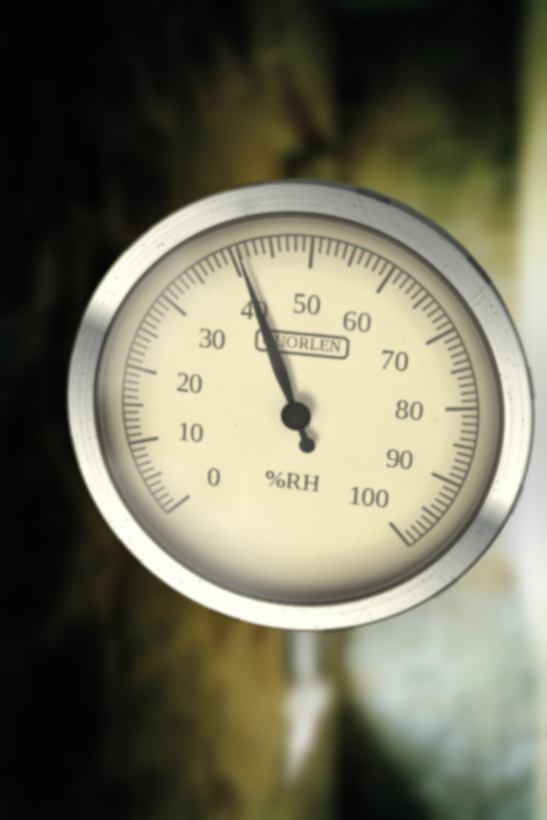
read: {"value": 41, "unit": "%"}
